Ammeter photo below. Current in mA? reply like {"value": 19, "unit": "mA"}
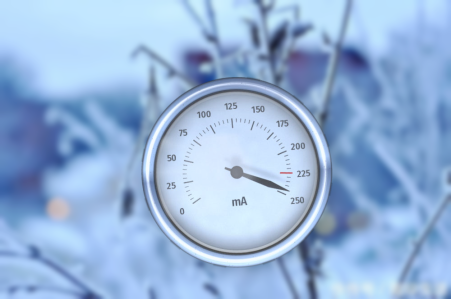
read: {"value": 245, "unit": "mA"}
